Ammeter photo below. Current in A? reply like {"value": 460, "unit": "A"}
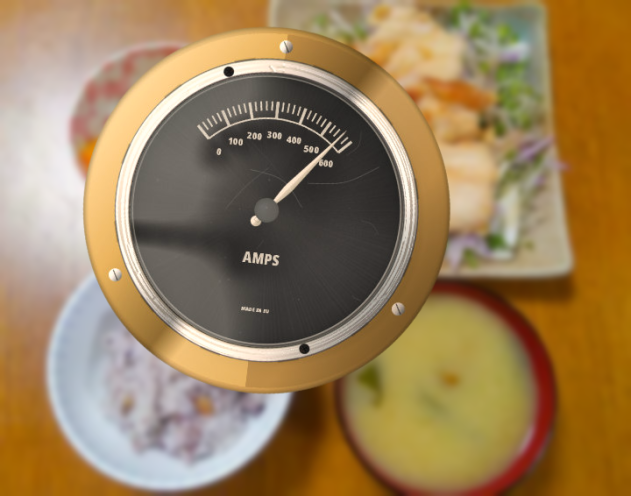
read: {"value": 560, "unit": "A"}
